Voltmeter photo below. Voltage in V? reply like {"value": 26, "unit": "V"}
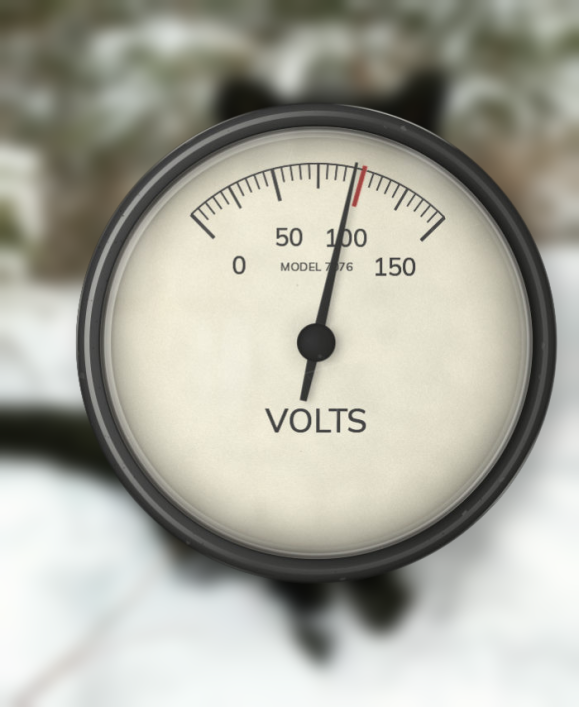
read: {"value": 95, "unit": "V"}
